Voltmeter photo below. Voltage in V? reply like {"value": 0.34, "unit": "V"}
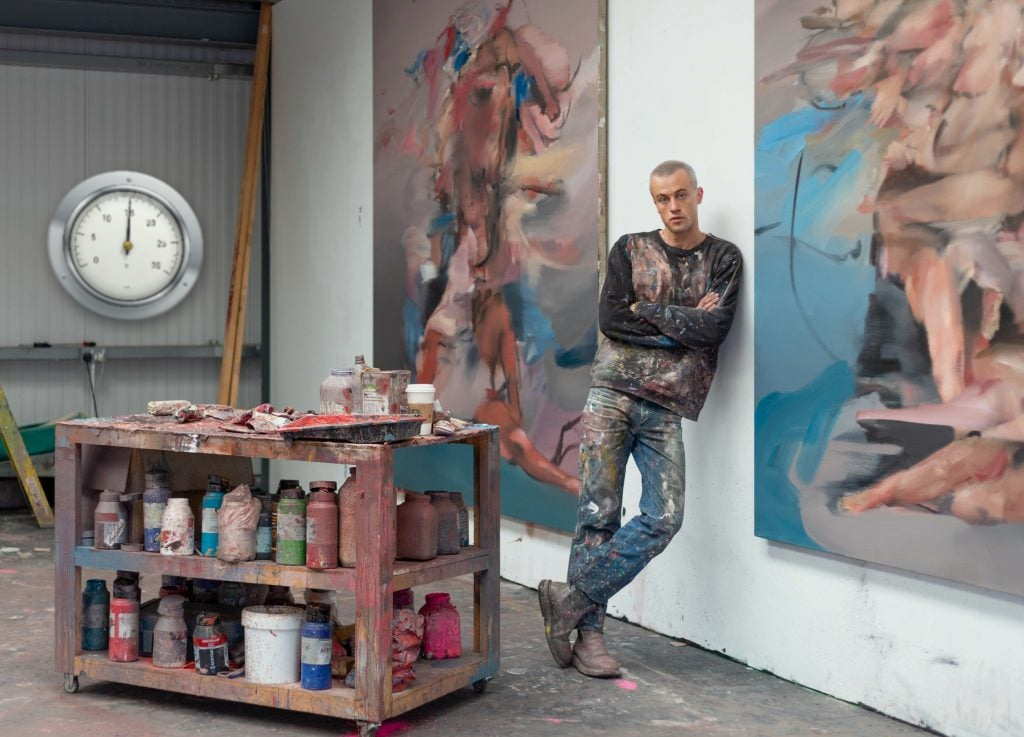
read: {"value": 15, "unit": "V"}
